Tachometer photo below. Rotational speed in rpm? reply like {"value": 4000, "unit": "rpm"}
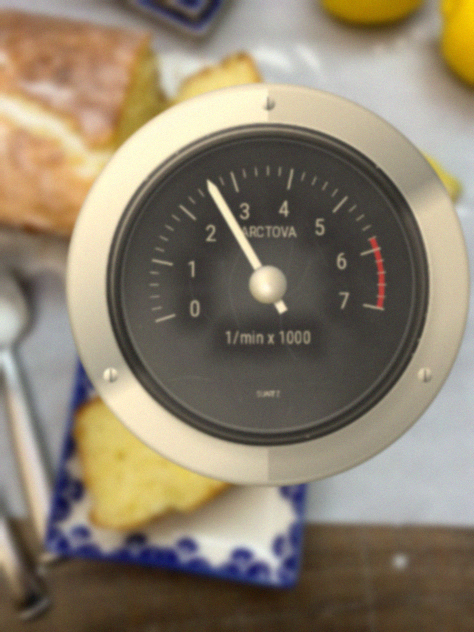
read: {"value": 2600, "unit": "rpm"}
